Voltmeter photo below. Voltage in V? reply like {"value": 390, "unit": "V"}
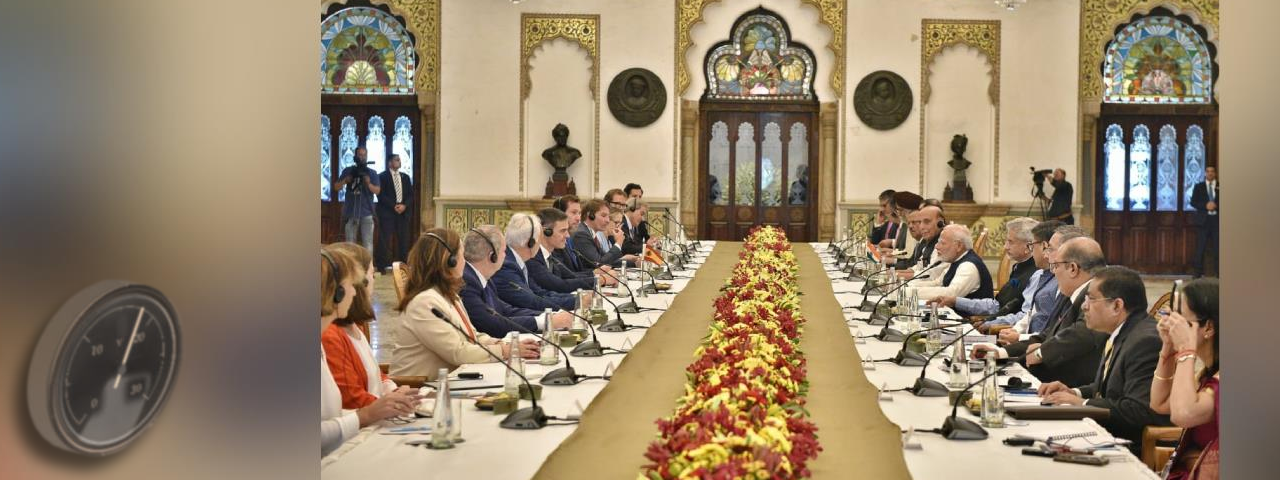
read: {"value": 17.5, "unit": "V"}
